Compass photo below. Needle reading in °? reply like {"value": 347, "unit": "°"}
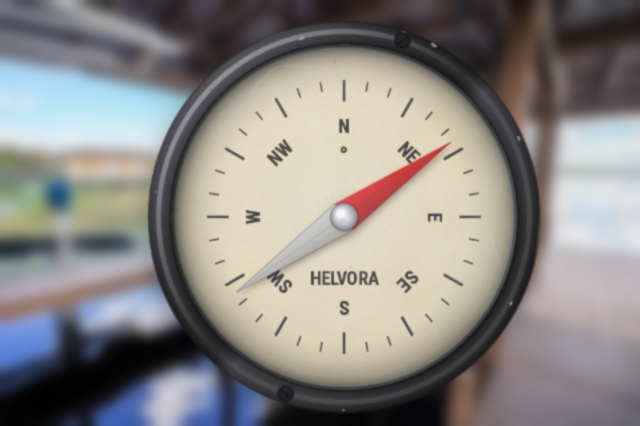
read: {"value": 55, "unit": "°"}
